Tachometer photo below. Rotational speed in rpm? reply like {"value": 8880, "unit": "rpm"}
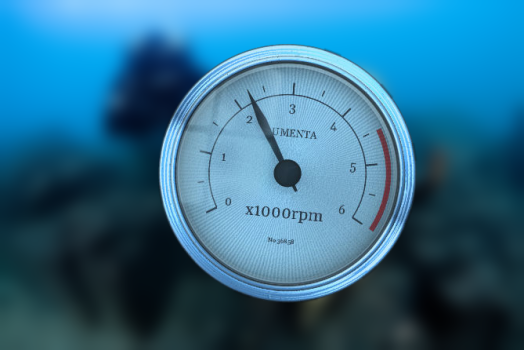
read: {"value": 2250, "unit": "rpm"}
